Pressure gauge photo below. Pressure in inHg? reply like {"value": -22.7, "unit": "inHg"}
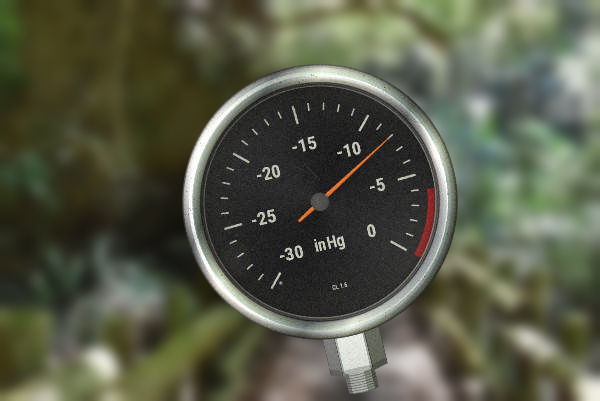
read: {"value": -8, "unit": "inHg"}
